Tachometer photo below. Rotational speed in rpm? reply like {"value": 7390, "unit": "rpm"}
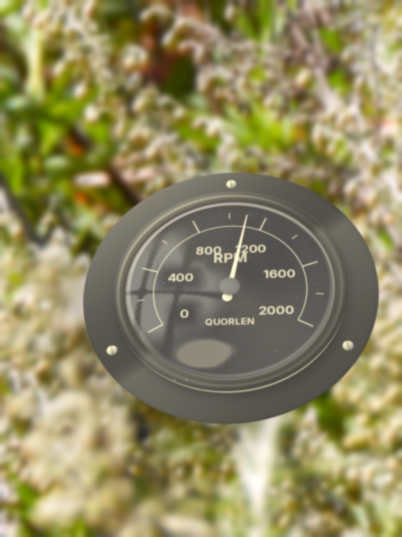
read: {"value": 1100, "unit": "rpm"}
